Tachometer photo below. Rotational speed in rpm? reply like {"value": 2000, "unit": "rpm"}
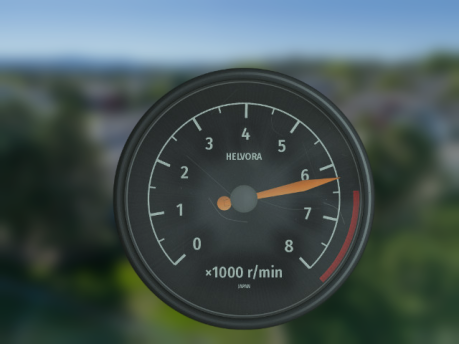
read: {"value": 6250, "unit": "rpm"}
